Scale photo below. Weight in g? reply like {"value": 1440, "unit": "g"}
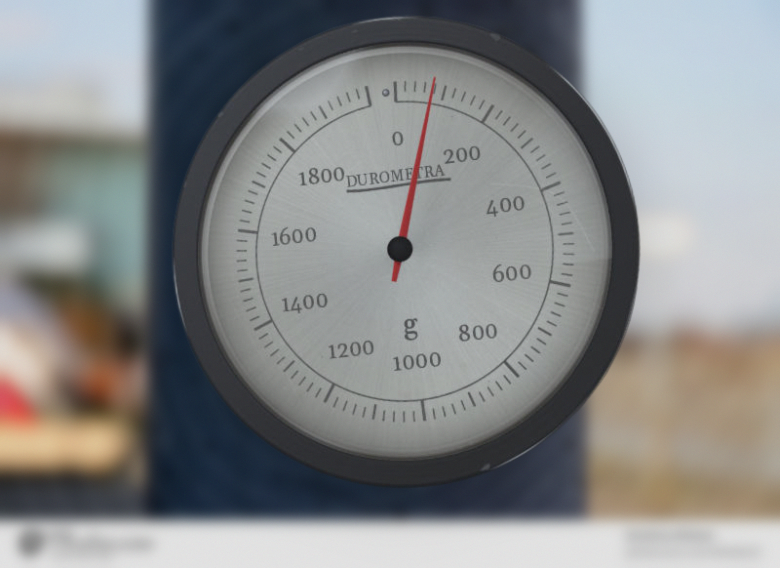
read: {"value": 80, "unit": "g"}
